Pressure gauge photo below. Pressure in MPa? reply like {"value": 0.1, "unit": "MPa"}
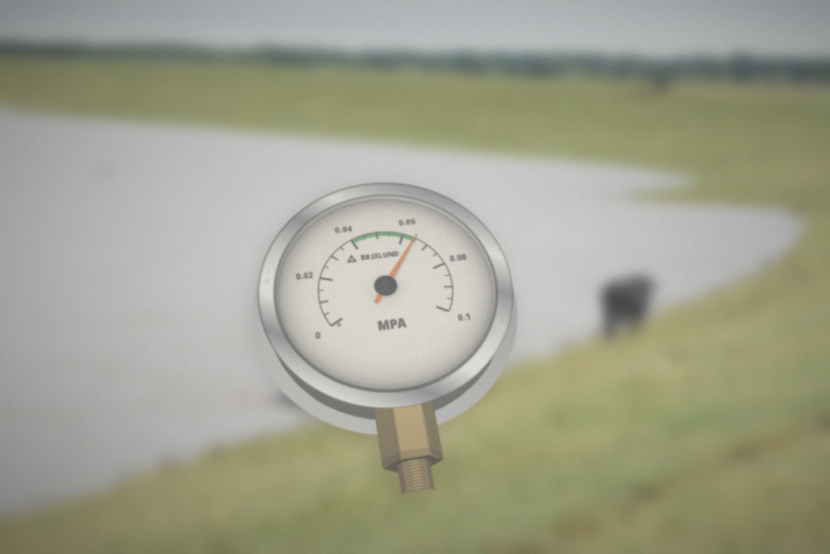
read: {"value": 0.065, "unit": "MPa"}
